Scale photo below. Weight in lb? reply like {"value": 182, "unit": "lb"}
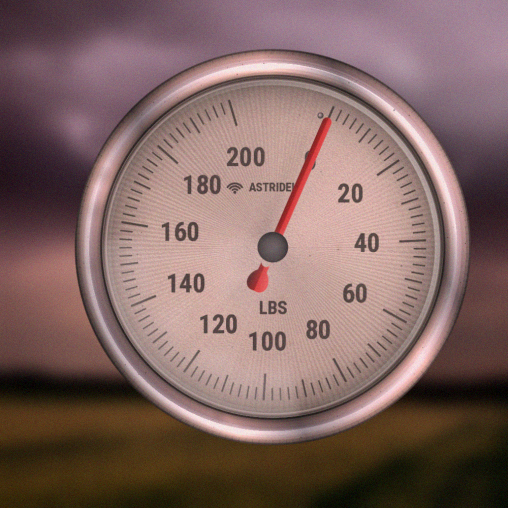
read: {"value": 0, "unit": "lb"}
